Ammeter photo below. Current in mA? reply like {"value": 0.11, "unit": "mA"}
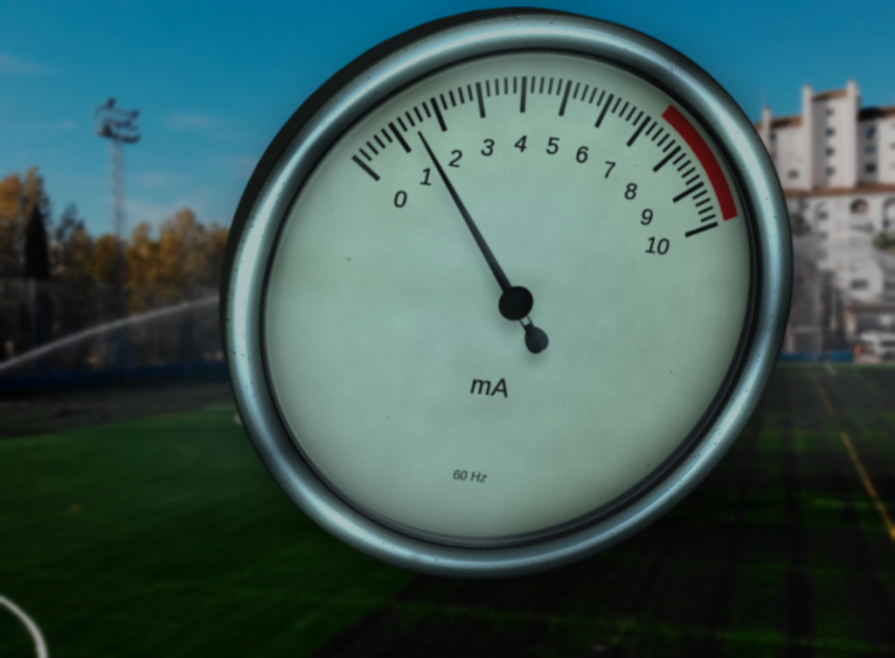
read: {"value": 1.4, "unit": "mA"}
